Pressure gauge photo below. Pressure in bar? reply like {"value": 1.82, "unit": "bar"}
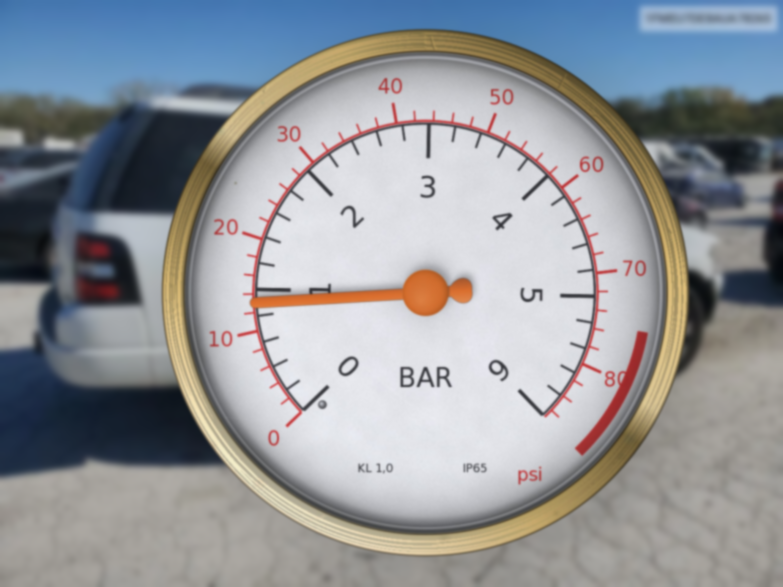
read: {"value": 0.9, "unit": "bar"}
